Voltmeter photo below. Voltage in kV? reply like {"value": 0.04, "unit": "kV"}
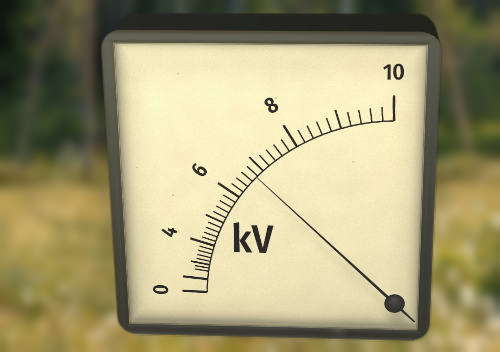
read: {"value": 6.8, "unit": "kV"}
